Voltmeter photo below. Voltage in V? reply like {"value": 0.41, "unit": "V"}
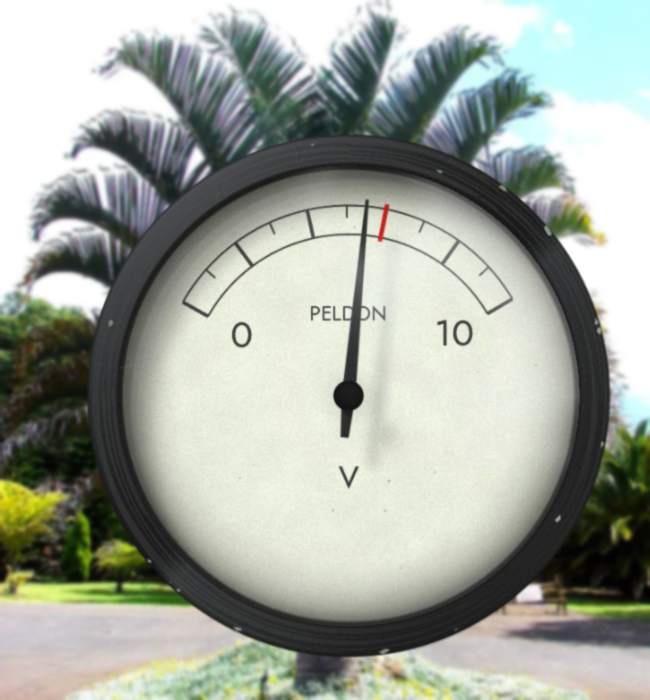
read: {"value": 5.5, "unit": "V"}
